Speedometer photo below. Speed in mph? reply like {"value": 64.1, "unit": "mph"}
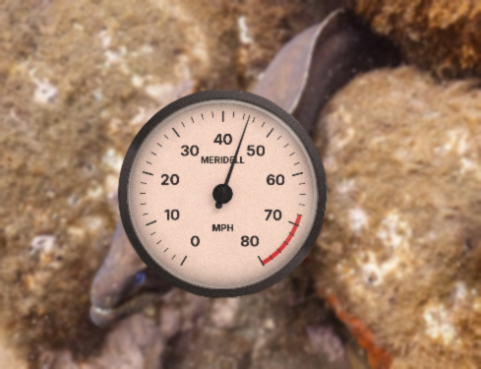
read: {"value": 45, "unit": "mph"}
